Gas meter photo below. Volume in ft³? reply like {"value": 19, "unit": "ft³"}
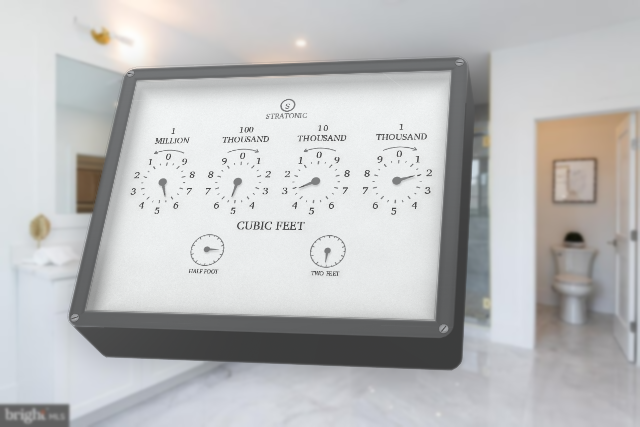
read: {"value": 553200, "unit": "ft³"}
